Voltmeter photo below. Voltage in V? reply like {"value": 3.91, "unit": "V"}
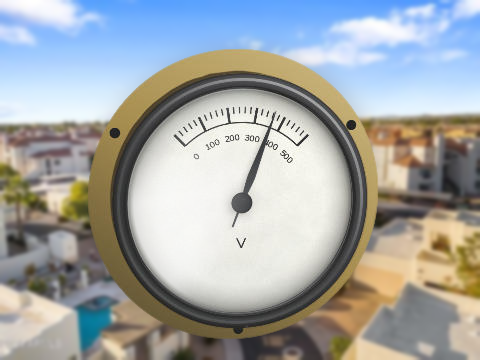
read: {"value": 360, "unit": "V"}
